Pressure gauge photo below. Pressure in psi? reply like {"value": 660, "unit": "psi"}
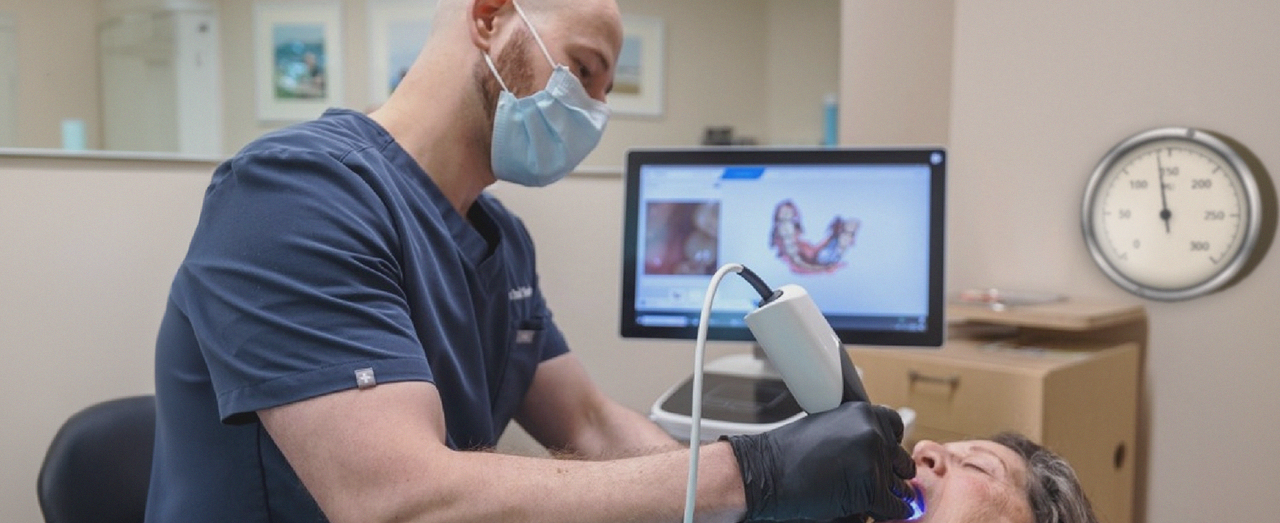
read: {"value": 140, "unit": "psi"}
